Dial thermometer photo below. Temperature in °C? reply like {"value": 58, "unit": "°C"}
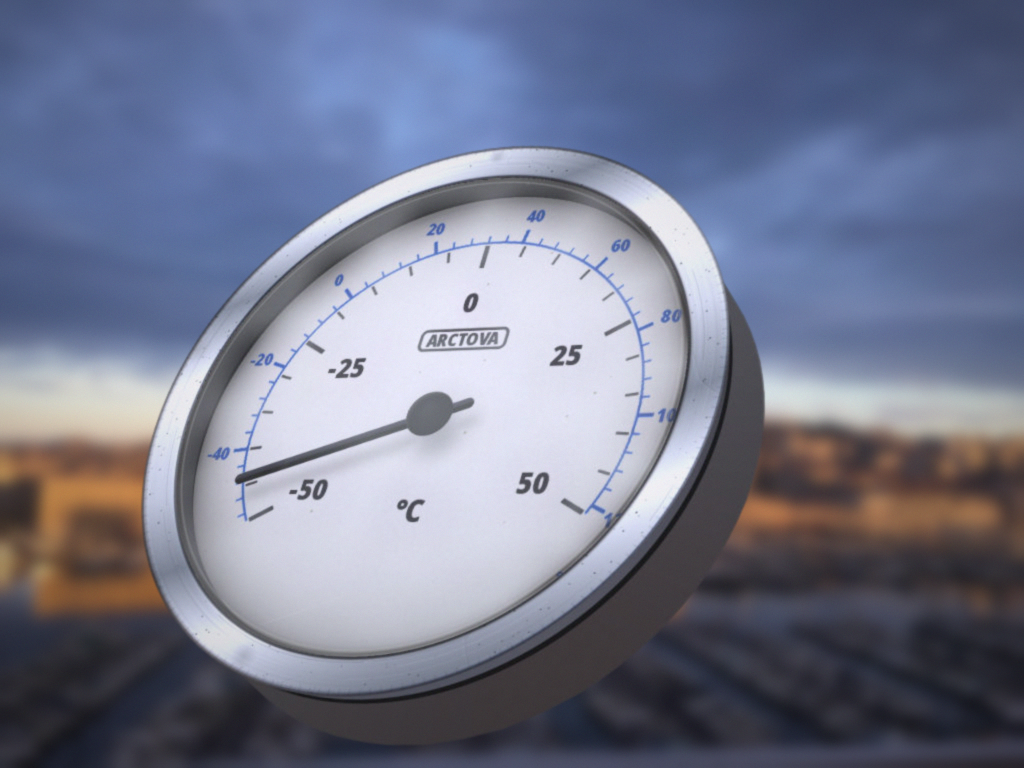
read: {"value": -45, "unit": "°C"}
